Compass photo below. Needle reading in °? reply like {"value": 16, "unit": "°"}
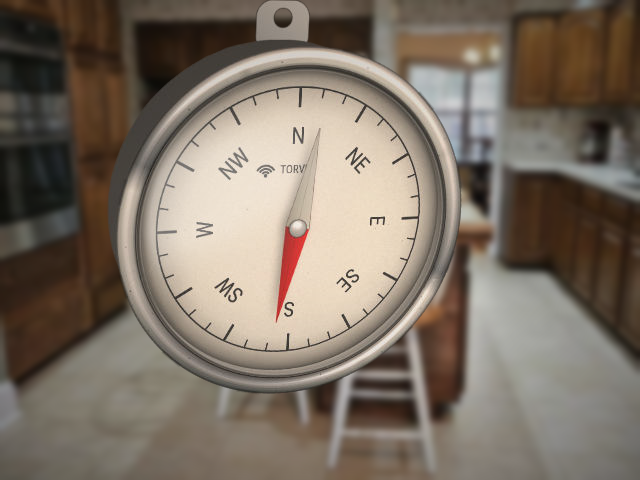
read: {"value": 190, "unit": "°"}
